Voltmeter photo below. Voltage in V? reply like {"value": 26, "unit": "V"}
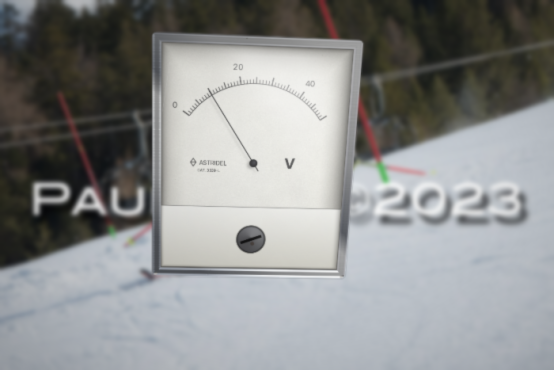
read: {"value": 10, "unit": "V"}
